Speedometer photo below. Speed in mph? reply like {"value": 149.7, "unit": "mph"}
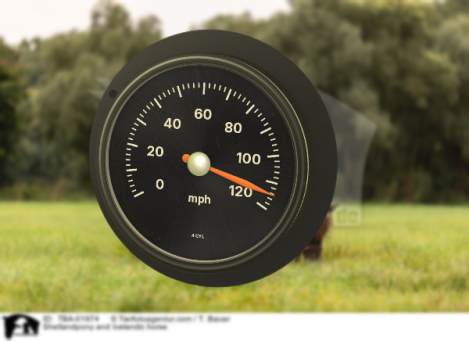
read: {"value": 114, "unit": "mph"}
